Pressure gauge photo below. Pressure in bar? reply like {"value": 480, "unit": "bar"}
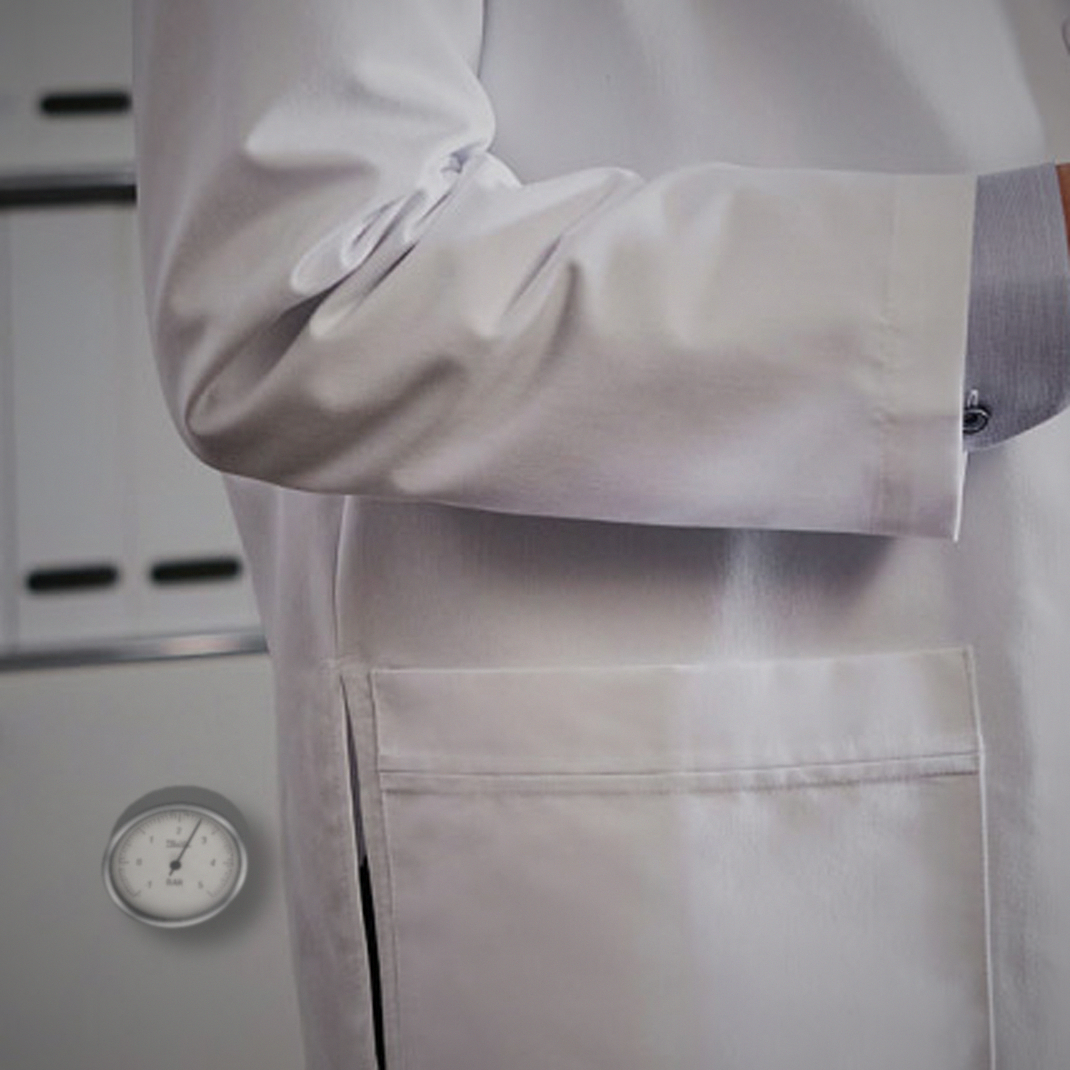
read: {"value": 2.5, "unit": "bar"}
